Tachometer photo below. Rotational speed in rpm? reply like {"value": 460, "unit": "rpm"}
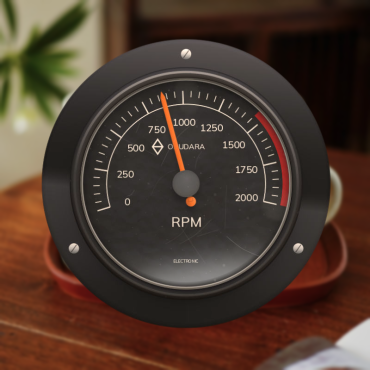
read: {"value": 875, "unit": "rpm"}
